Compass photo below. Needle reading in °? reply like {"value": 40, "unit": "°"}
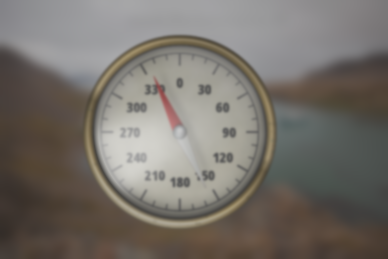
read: {"value": 335, "unit": "°"}
